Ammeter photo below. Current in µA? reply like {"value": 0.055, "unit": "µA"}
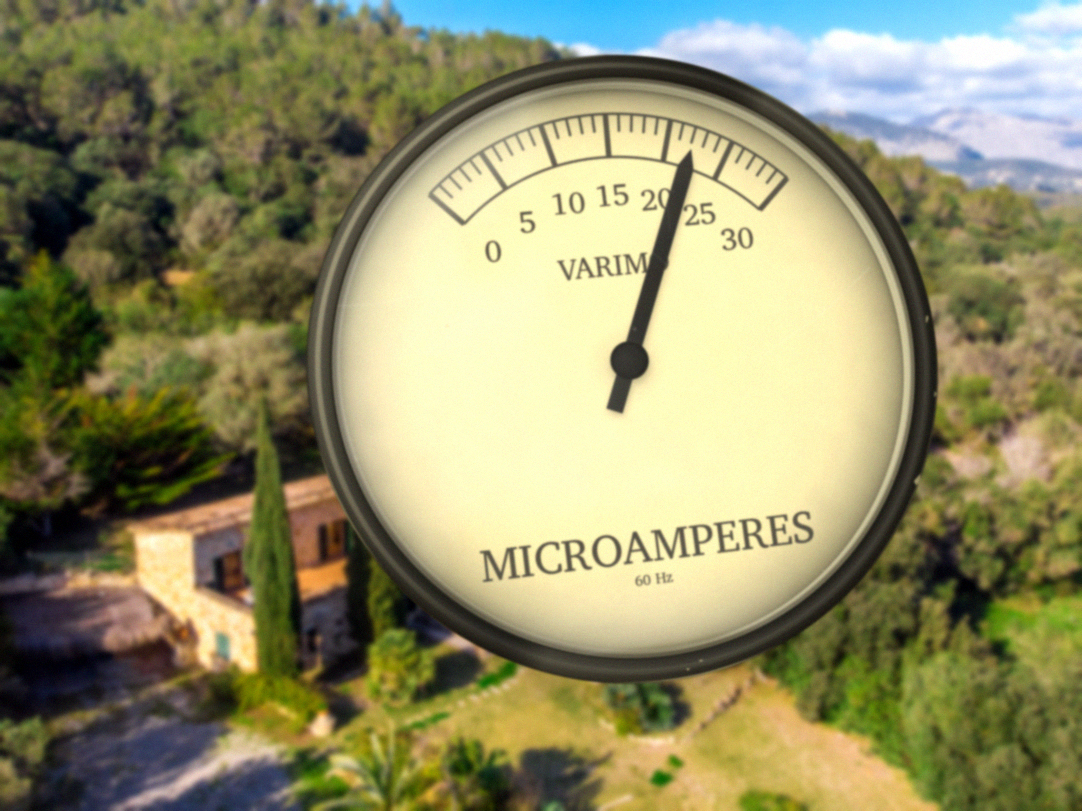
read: {"value": 22, "unit": "µA"}
